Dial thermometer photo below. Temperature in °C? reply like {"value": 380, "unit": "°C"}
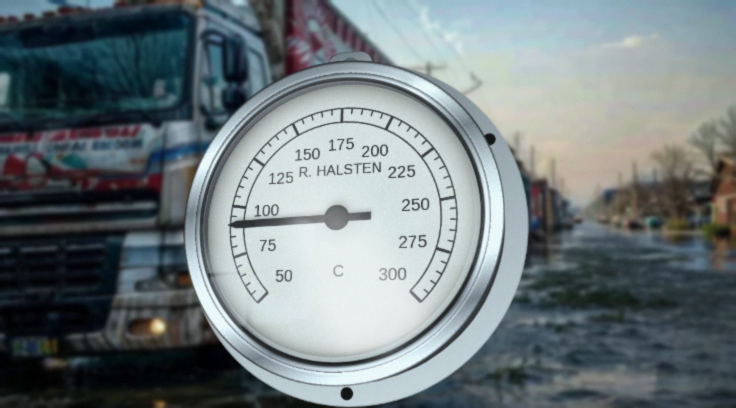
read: {"value": 90, "unit": "°C"}
